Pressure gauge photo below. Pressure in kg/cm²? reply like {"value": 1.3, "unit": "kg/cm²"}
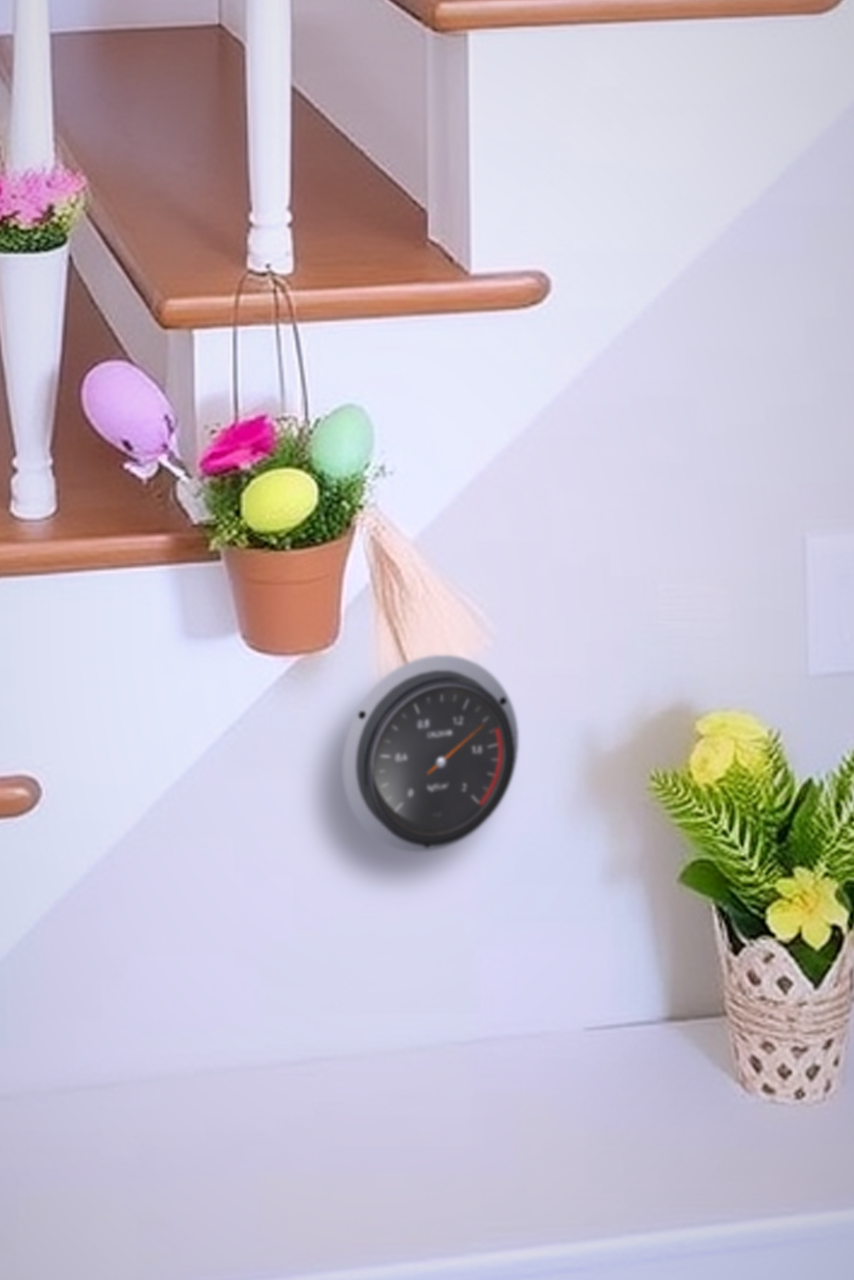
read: {"value": 1.4, "unit": "kg/cm²"}
